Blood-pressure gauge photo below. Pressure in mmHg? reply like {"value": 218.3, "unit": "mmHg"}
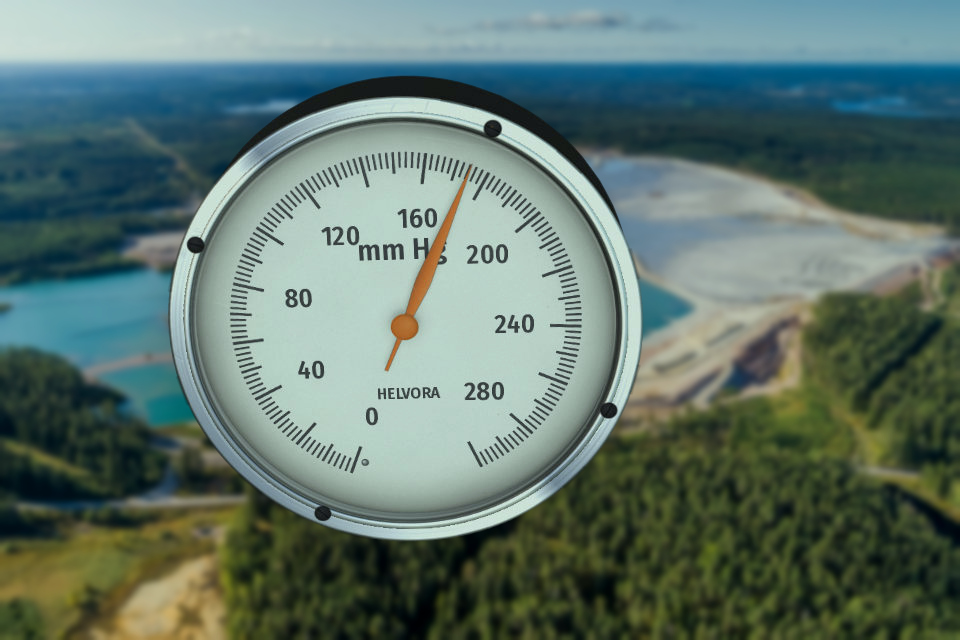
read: {"value": 174, "unit": "mmHg"}
